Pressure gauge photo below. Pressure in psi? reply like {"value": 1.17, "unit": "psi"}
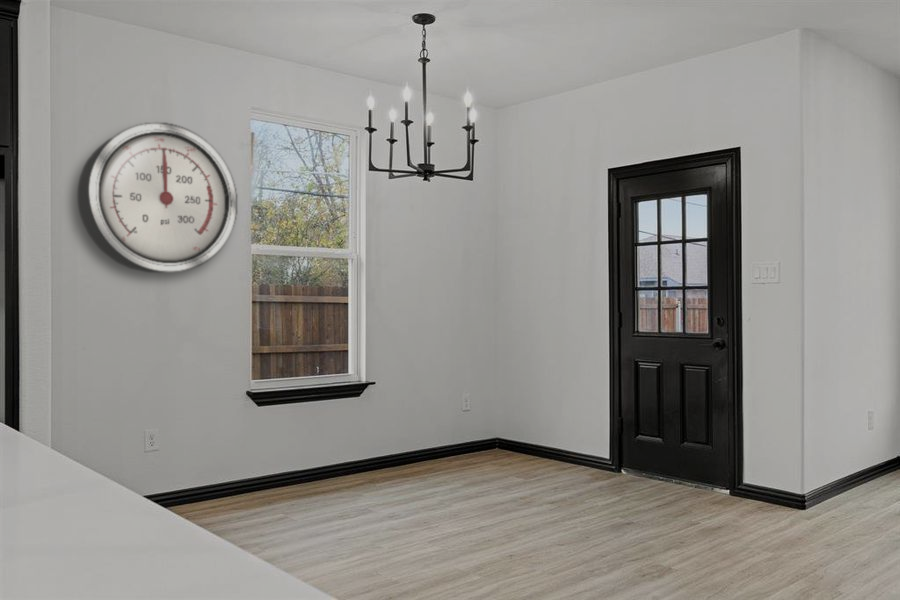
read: {"value": 150, "unit": "psi"}
